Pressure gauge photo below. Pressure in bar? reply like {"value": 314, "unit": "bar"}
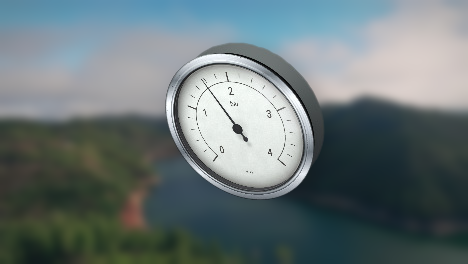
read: {"value": 1.6, "unit": "bar"}
